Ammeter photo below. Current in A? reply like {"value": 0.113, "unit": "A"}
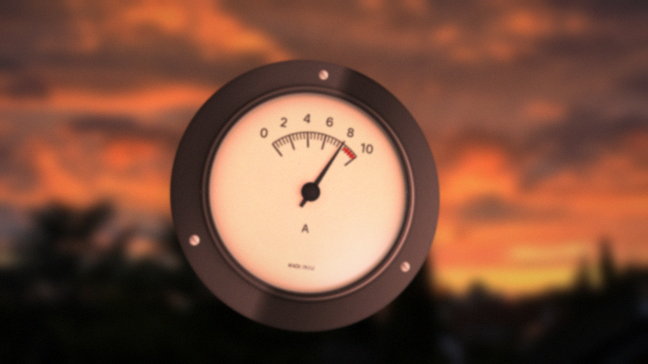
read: {"value": 8, "unit": "A"}
